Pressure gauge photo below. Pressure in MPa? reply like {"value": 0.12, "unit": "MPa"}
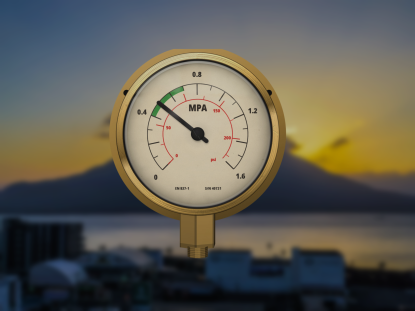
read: {"value": 0.5, "unit": "MPa"}
